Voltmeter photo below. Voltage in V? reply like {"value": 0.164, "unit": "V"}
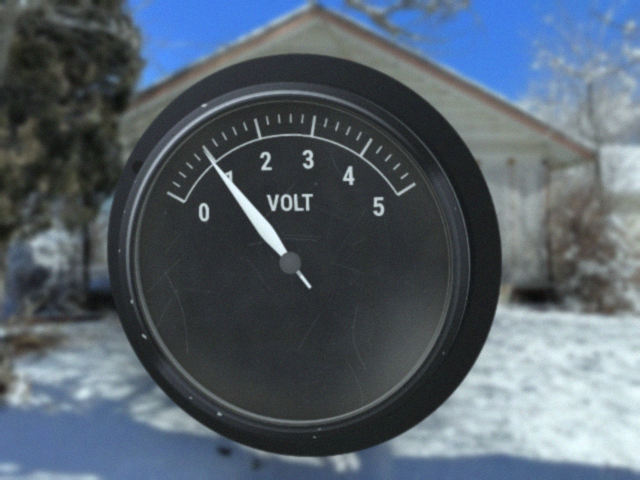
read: {"value": 1, "unit": "V"}
